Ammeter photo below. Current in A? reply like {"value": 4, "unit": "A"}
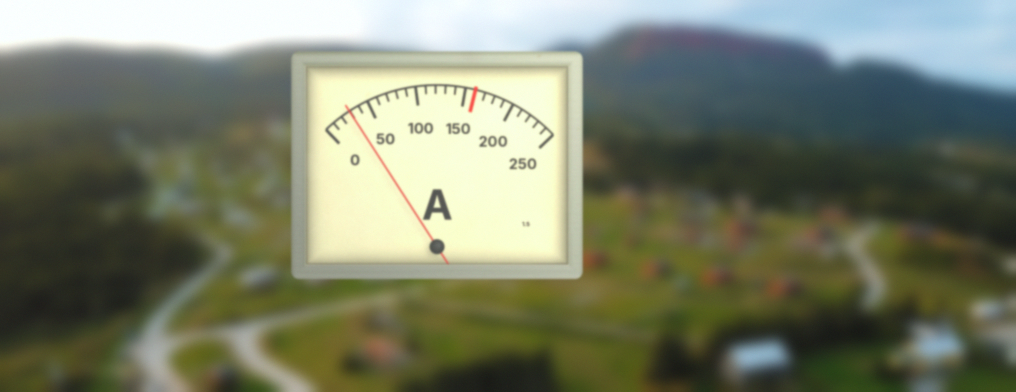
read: {"value": 30, "unit": "A"}
